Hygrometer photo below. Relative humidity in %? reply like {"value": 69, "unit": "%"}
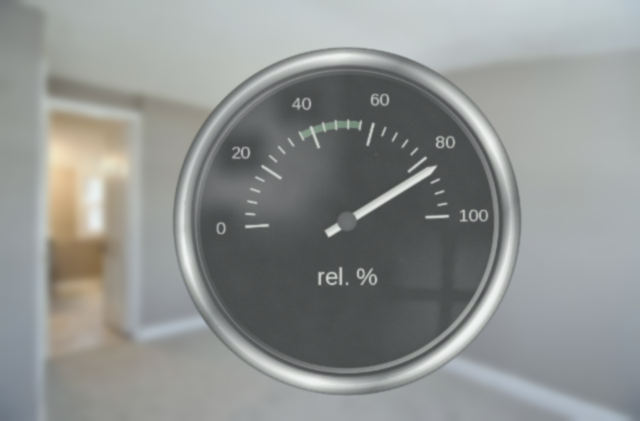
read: {"value": 84, "unit": "%"}
